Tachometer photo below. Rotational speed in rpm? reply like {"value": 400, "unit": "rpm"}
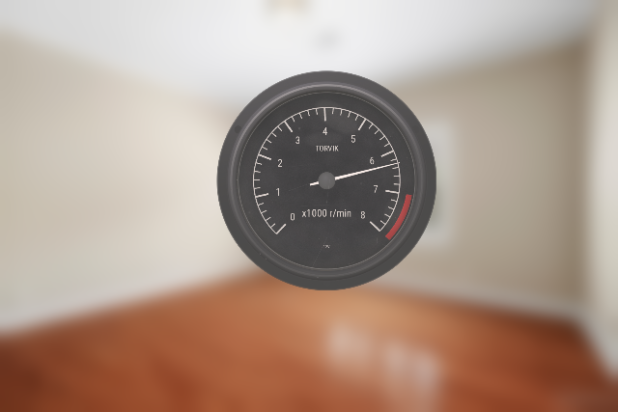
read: {"value": 6300, "unit": "rpm"}
